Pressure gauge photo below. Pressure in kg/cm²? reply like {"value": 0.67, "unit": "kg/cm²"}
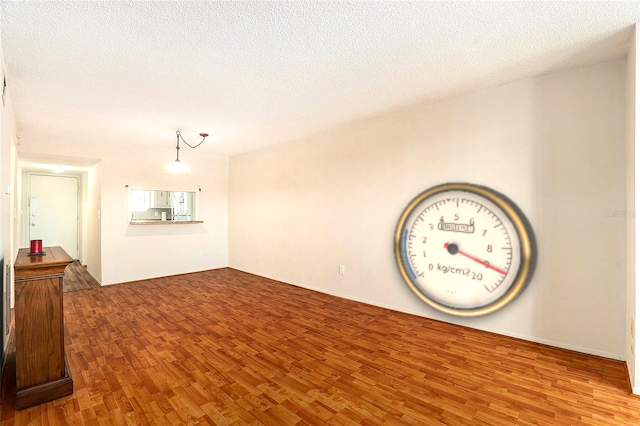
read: {"value": 9, "unit": "kg/cm²"}
